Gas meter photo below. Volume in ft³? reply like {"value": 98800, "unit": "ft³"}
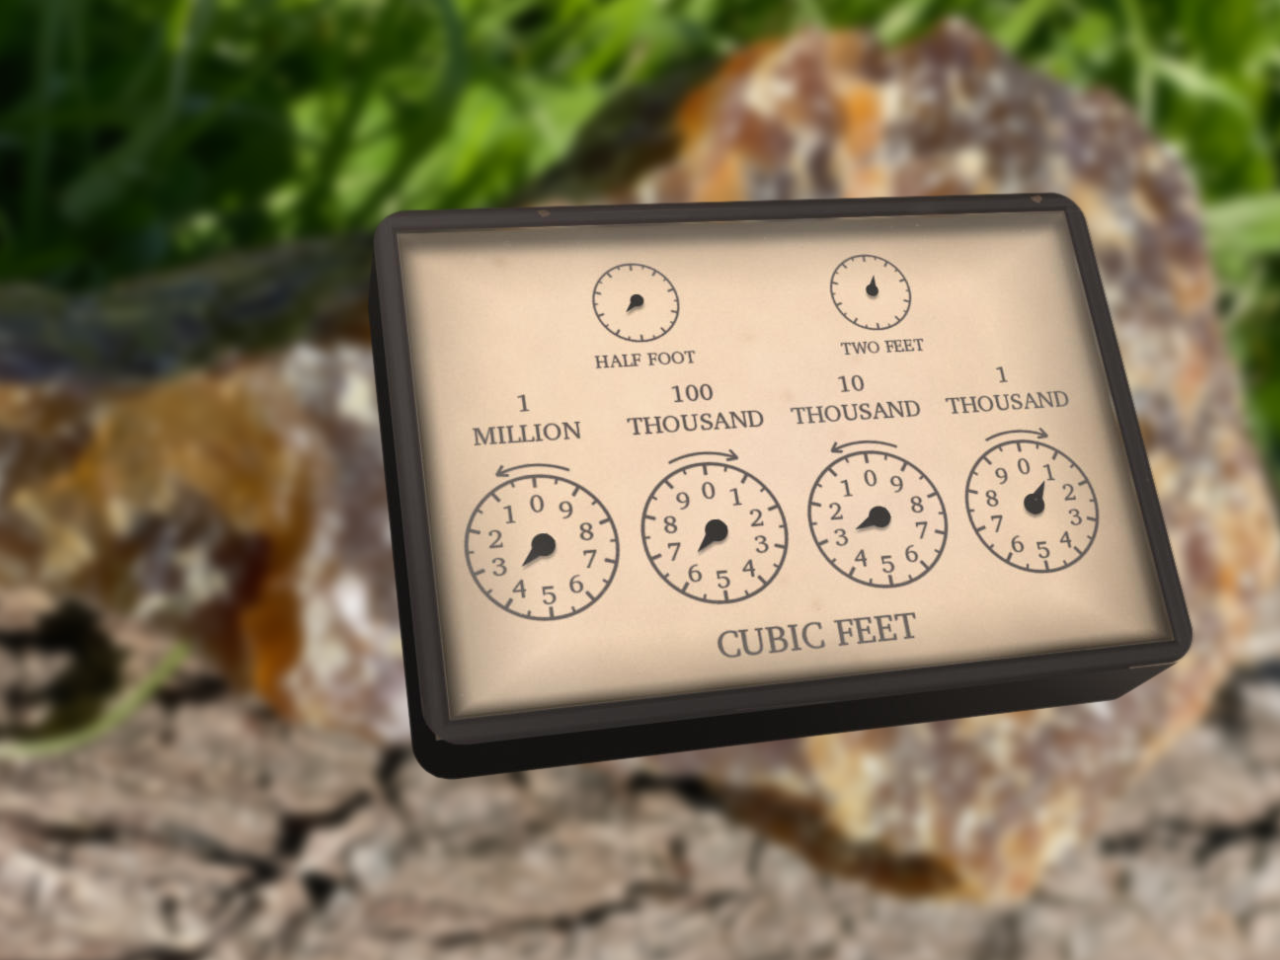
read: {"value": 363100, "unit": "ft³"}
